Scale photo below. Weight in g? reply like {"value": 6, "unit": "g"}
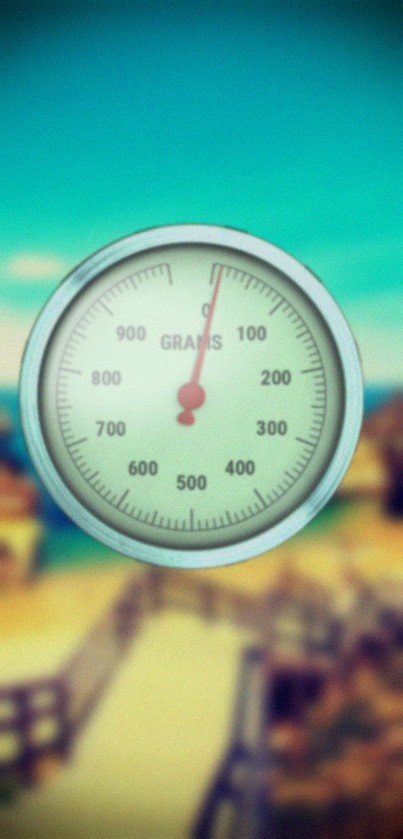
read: {"value": 10, "unit": "g"}
